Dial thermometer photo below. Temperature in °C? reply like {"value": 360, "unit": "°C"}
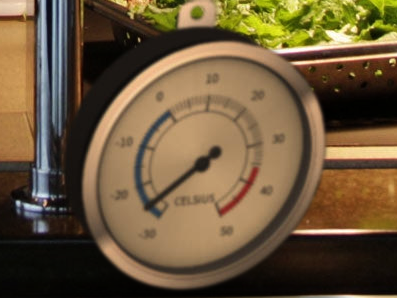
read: {"value": -25, "unit": "°C"}
